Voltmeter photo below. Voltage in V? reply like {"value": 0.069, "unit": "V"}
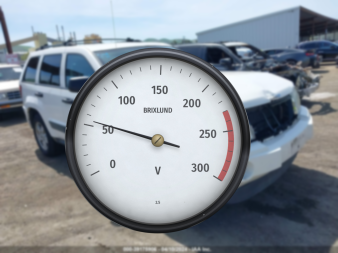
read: {"value": 55, "unit": "V"}
